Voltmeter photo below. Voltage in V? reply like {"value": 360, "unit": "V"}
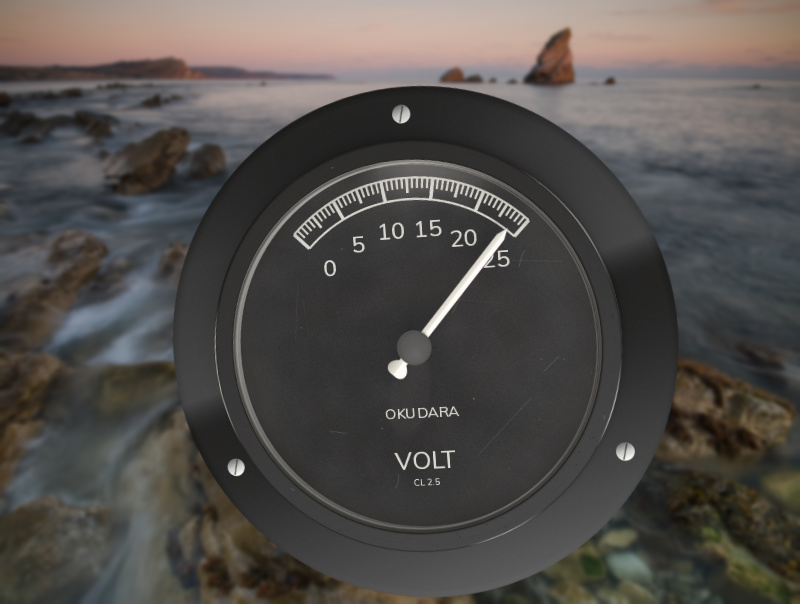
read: {"value": 24, "unit": "V"}
